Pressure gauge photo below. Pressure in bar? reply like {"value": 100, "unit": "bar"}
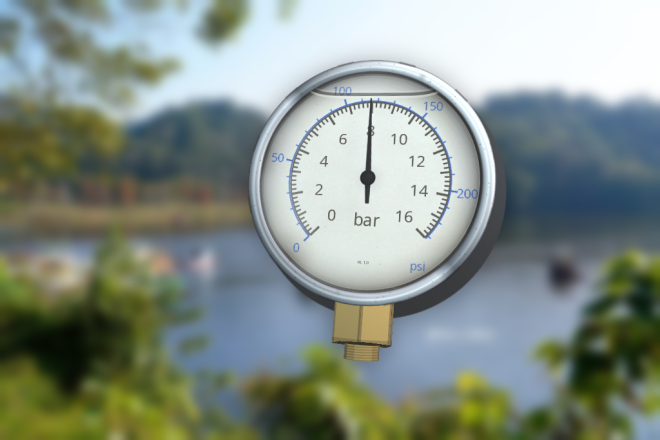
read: {"value": 8, "unit": "bar"}
